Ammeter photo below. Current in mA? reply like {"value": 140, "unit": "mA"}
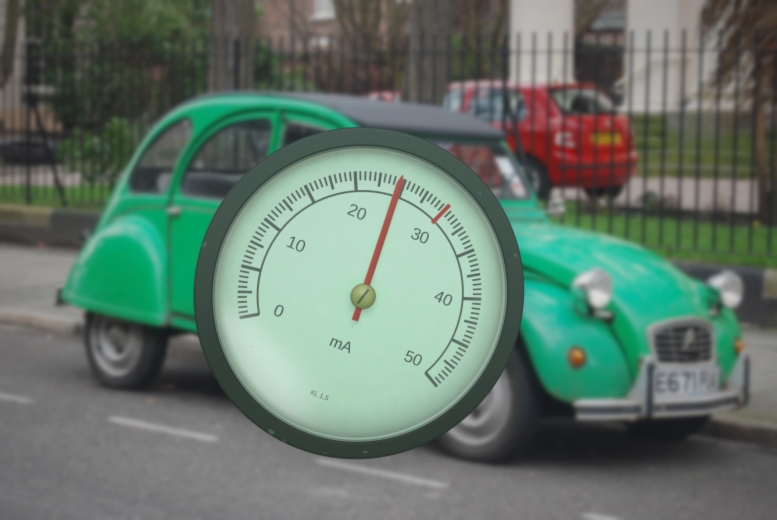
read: {"value": 24.5, "unit": "mA"}
